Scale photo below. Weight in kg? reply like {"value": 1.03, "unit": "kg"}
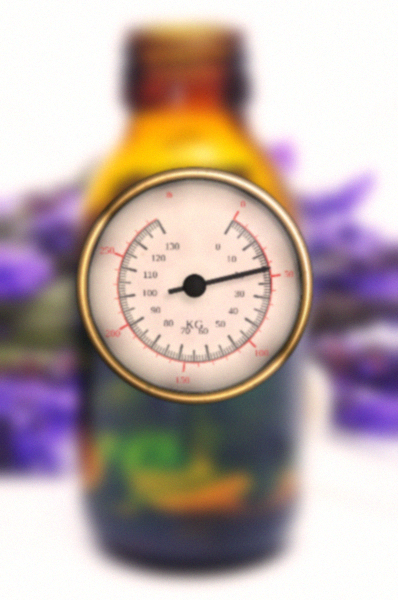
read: {"value": 20, "unit": "kg"}
